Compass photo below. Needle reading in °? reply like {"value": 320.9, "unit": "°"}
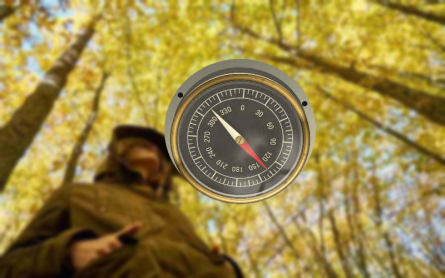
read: {"value": 135, "unit": "°"}
